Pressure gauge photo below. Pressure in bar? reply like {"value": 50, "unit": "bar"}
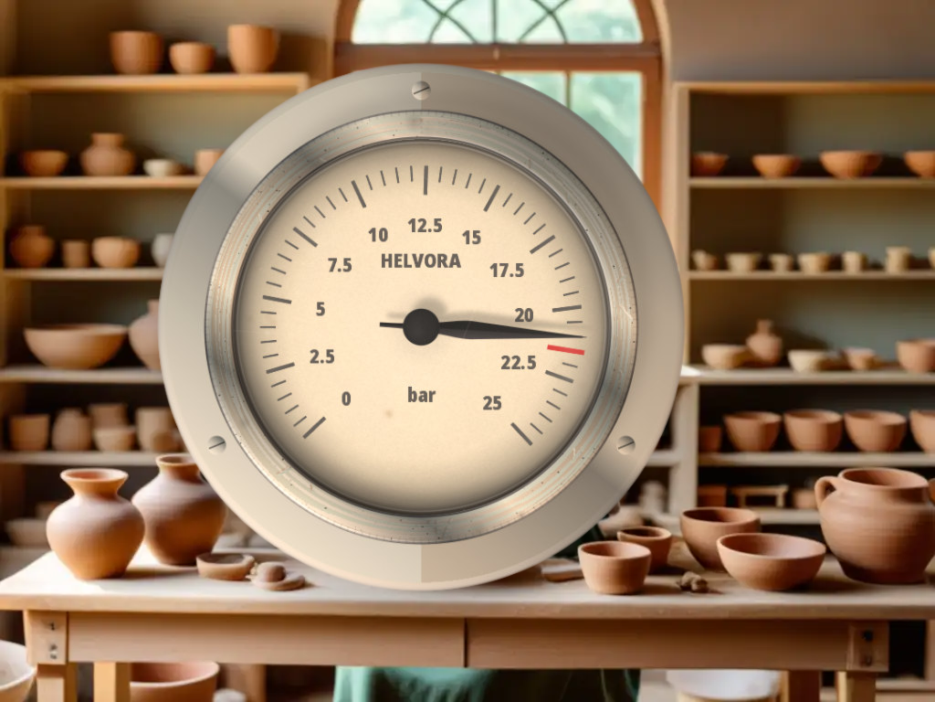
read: {"value": 21, "unit": "bar"}
